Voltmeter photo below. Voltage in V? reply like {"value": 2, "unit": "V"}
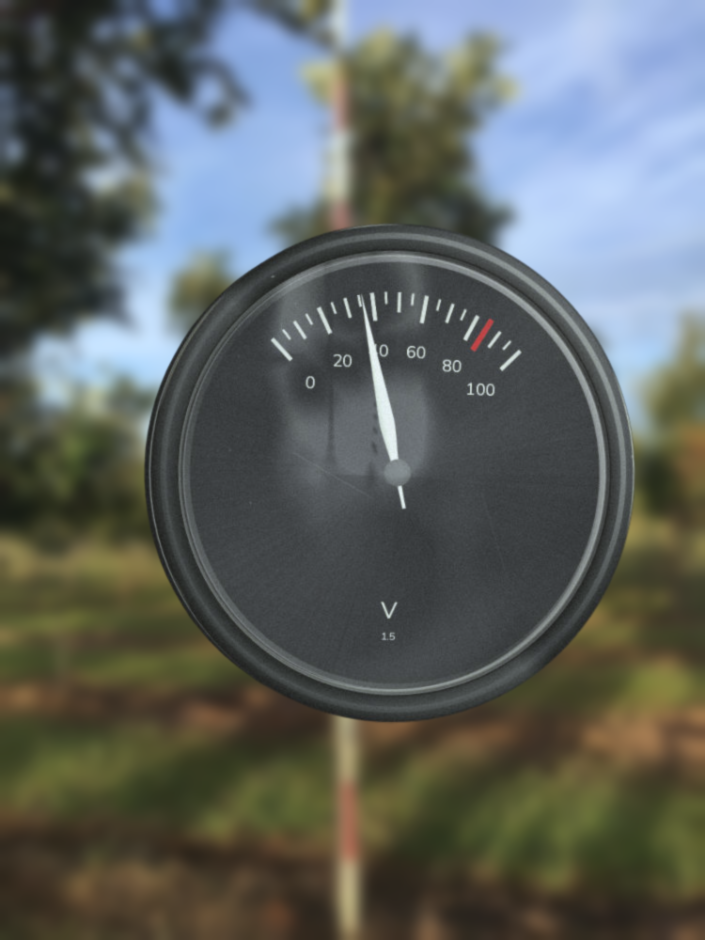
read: {"value": 35, "unit": "V"}
